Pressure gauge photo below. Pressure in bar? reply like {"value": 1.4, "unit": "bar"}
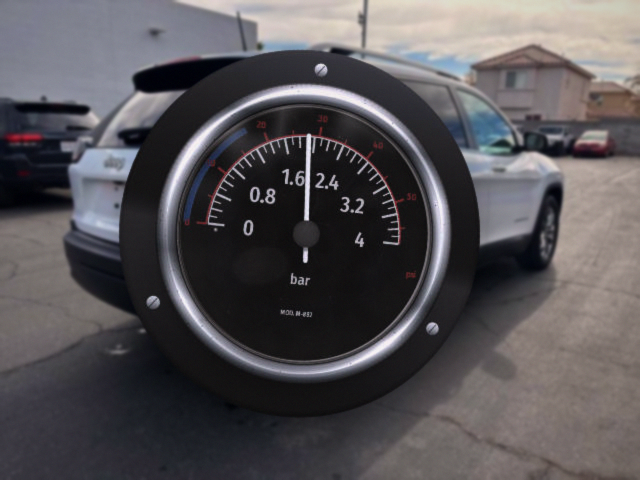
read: {"value": 1.9, "unit": "bar"}
